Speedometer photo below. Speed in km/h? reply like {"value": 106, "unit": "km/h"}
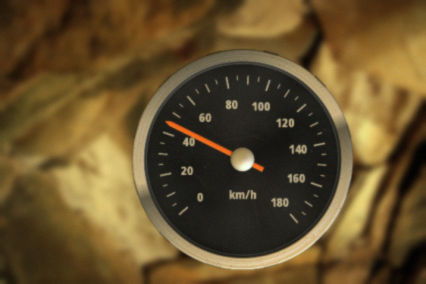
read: {"value": 45, "unit": "km/h"}
